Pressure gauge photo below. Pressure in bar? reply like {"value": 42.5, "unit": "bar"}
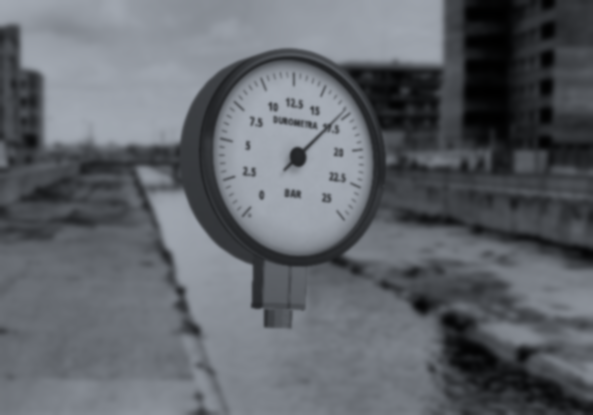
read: {"value": 17, "unit": "bar"}
